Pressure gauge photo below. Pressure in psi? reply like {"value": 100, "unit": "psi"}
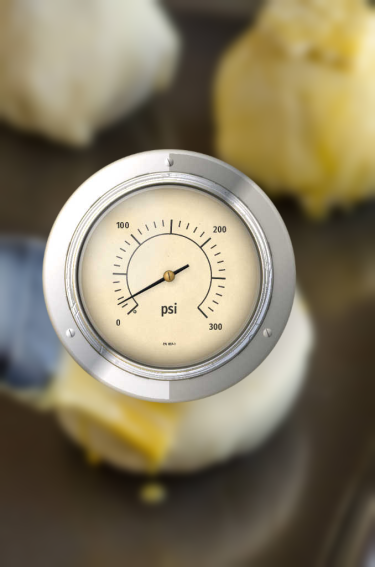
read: {"value": 15, "unit": "psi"}
